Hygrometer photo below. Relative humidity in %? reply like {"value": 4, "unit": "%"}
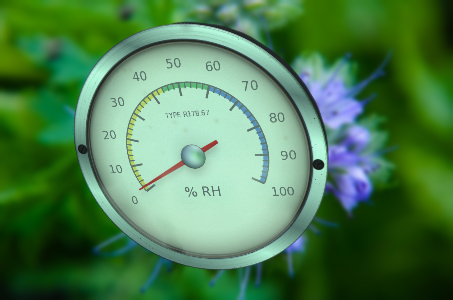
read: {"value": 2, "unit": "%"}
